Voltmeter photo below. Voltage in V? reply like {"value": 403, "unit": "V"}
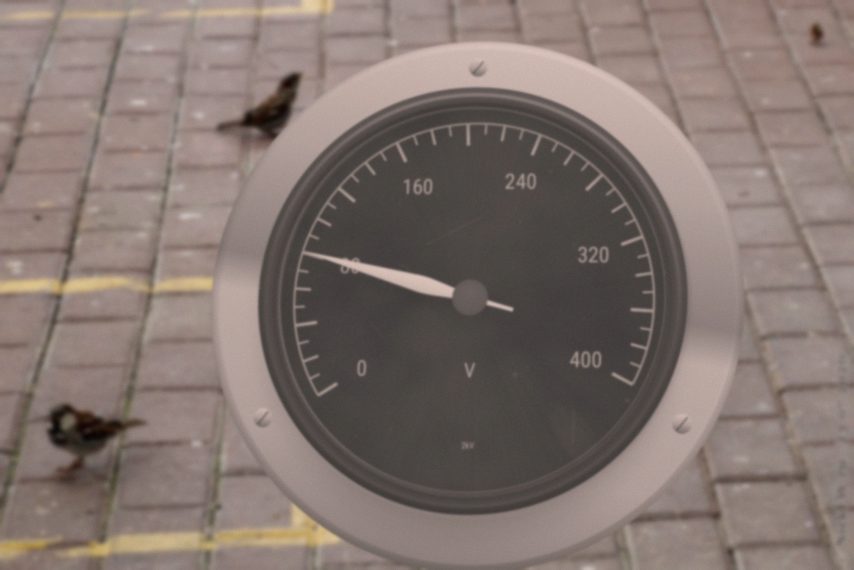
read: {"value": 80, "unit": "V"}
